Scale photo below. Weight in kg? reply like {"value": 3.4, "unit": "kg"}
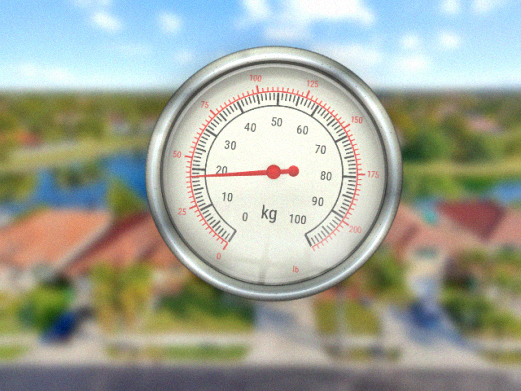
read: {"value": 18, "unit": "kg"}
